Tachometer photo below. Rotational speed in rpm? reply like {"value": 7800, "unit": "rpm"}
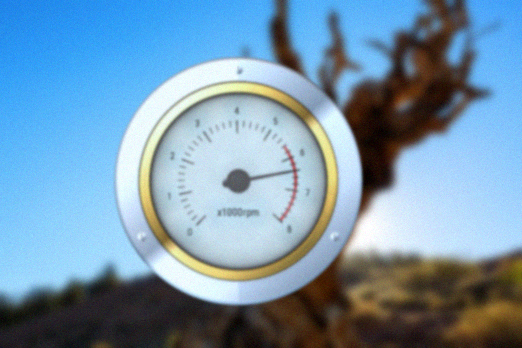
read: {"value": 6400, "unit": "rpm"}
